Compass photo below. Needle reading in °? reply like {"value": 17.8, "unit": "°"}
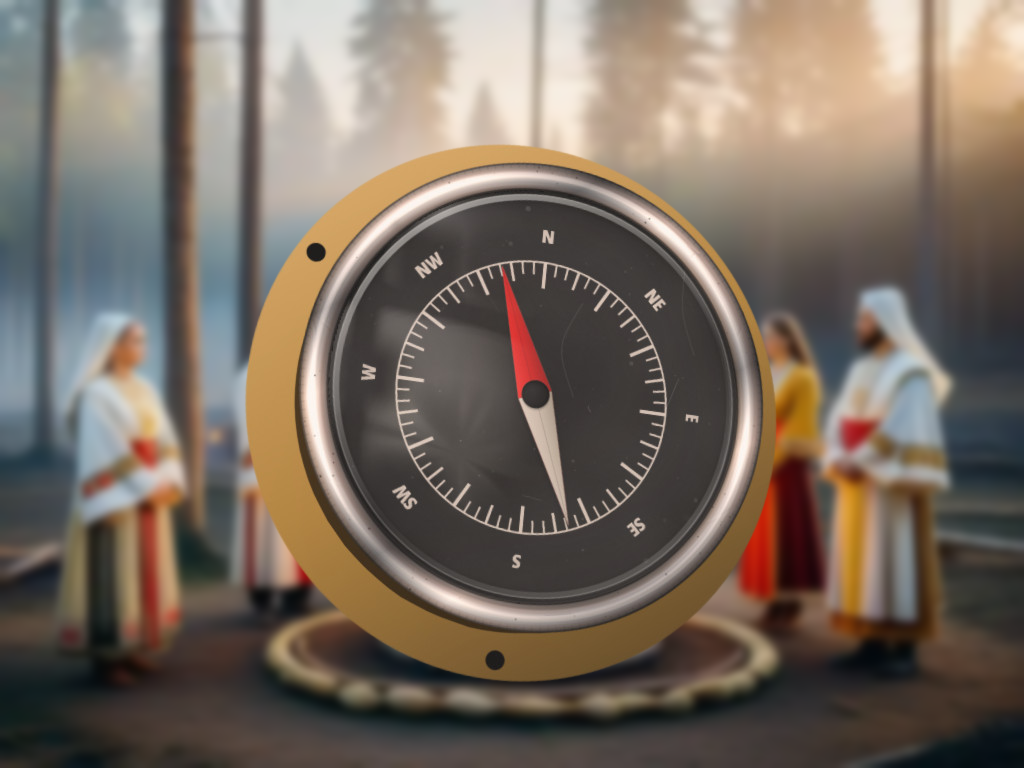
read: {"value": 340, "unit": "°"}
